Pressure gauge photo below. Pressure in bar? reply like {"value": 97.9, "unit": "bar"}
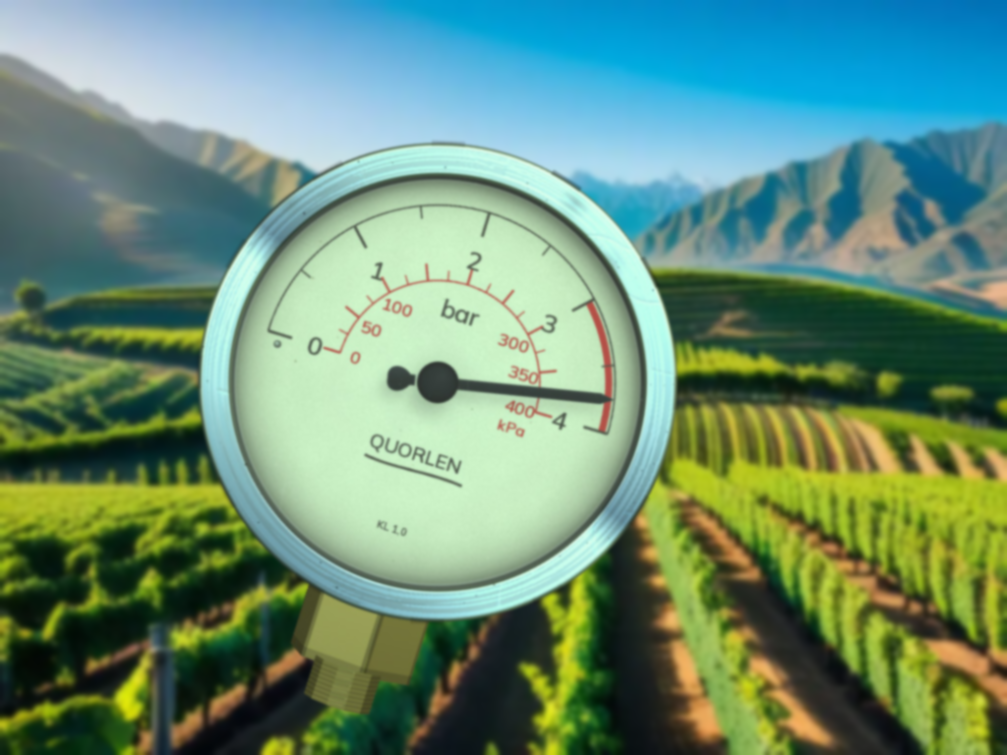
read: {"value": 3.75, "unit": "bar"}
